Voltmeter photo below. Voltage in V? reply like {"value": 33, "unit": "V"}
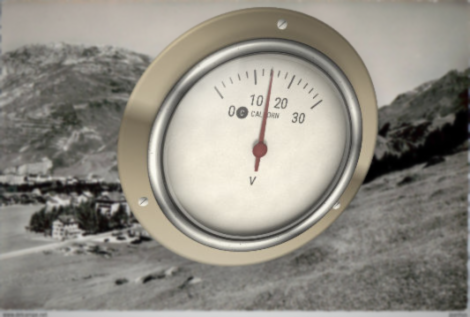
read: {"value": 14, "unit": "V"}
